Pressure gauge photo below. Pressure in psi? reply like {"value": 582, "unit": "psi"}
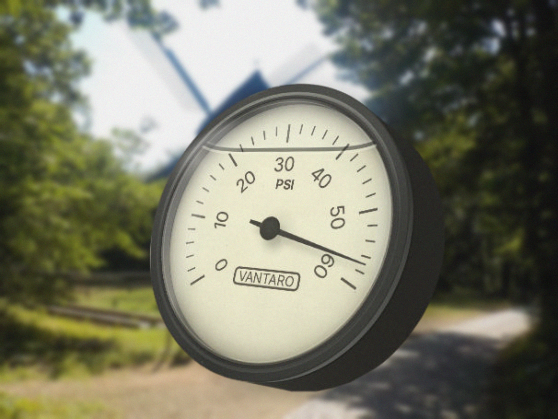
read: {"value": 57, "unit": "psi"}
